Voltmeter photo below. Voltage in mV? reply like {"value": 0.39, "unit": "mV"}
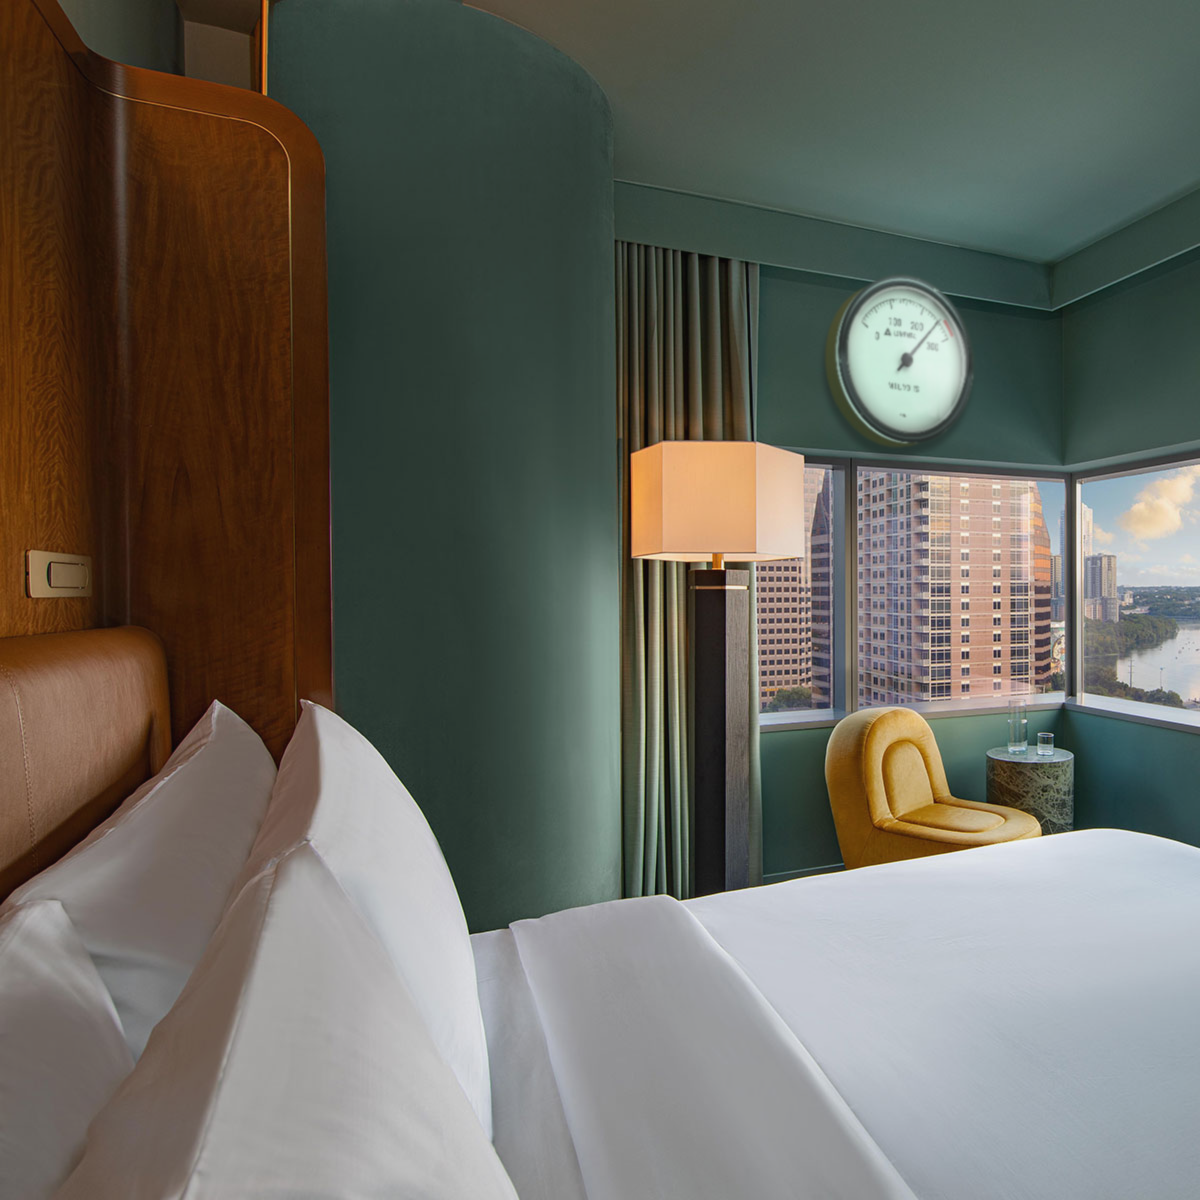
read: {"value": 250, "unit": "mV"}
